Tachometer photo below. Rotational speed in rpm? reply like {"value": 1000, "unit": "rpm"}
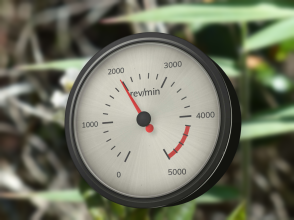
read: {"value": 2000, "unit": "rpm"}
